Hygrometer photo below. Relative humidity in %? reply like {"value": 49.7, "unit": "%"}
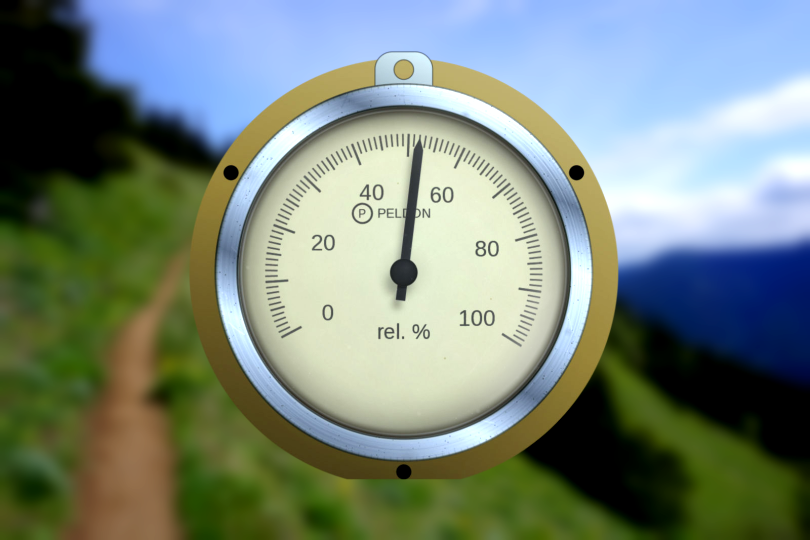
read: {"value": 52, "unit": "%"}
